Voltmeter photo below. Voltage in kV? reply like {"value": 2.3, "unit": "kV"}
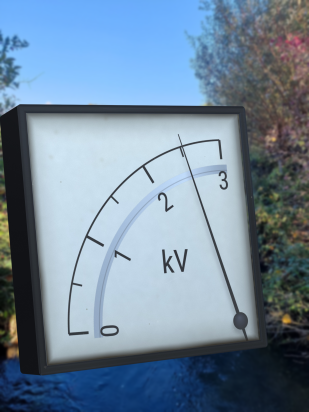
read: {"value": 2.5, "unit": "kV"}
